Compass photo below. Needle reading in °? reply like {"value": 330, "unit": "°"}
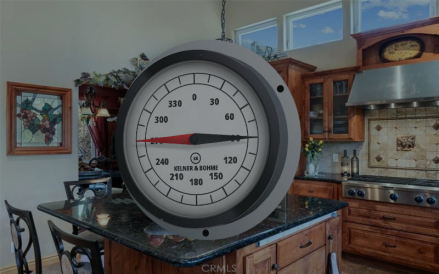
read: {"value": 270, "unit": "°"}
